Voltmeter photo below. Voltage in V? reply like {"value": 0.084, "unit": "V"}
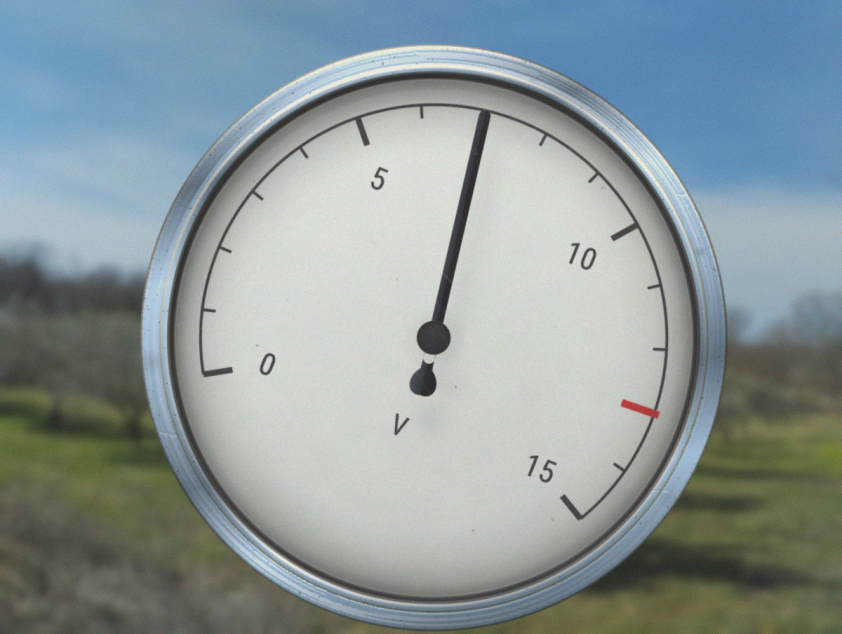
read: {"value": 7, "unit": "V"}
